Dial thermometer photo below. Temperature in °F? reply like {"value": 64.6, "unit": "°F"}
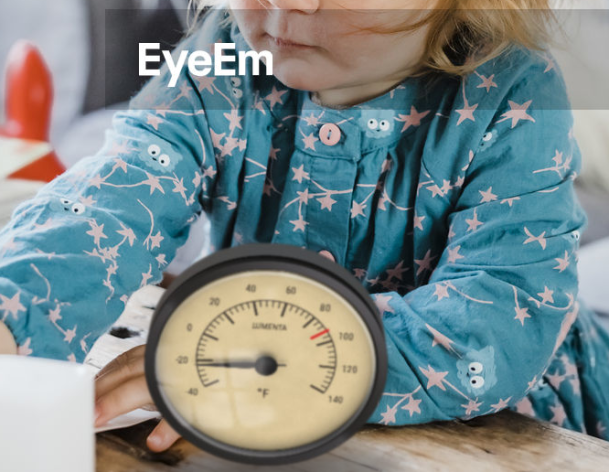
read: {"value": -20, "unit": "°F"}
